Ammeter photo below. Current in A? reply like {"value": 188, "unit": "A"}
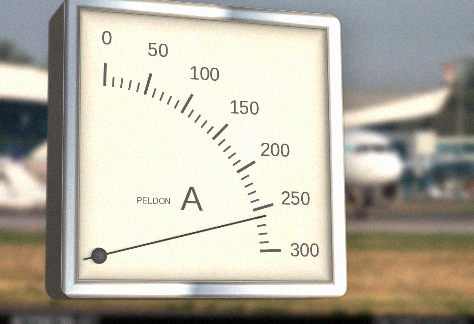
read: {"value": 260, "unit": "A"}
